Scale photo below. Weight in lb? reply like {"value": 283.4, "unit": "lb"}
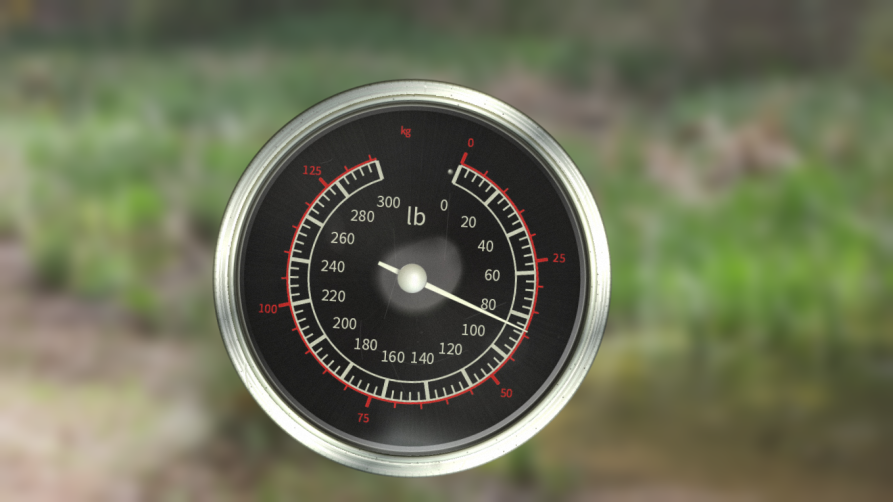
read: {"value": 86, "unit": "lb"}
